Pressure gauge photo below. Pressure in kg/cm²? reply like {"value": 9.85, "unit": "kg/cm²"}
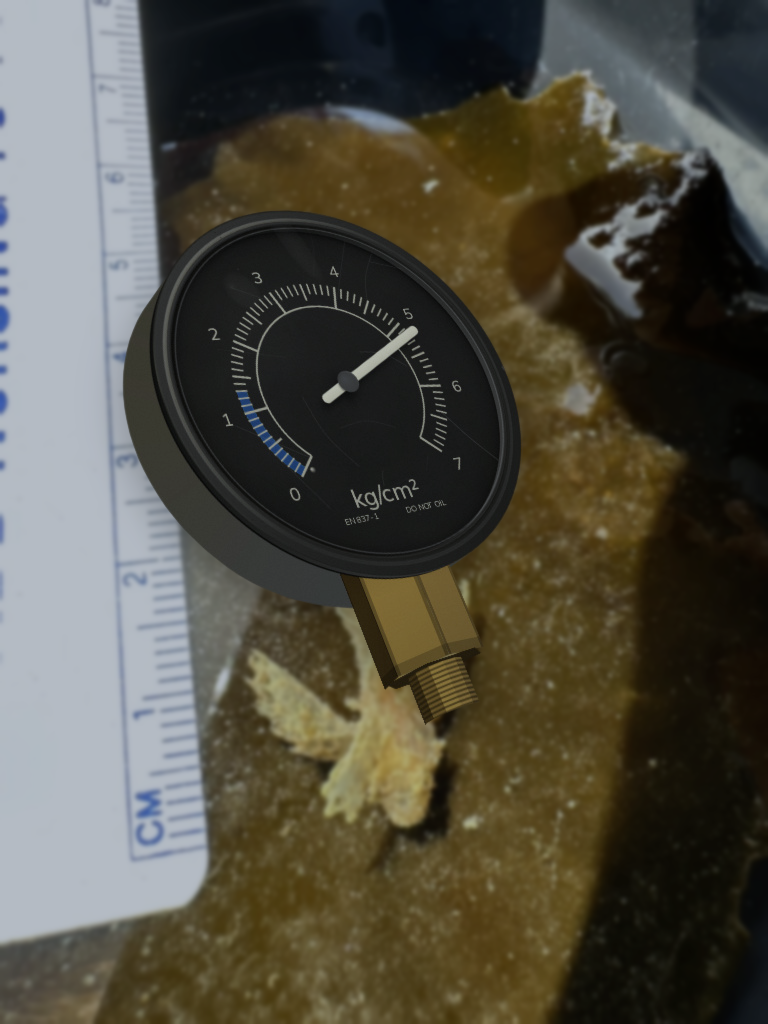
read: {"value": 5.2, "unit": "kg/cm²"}
